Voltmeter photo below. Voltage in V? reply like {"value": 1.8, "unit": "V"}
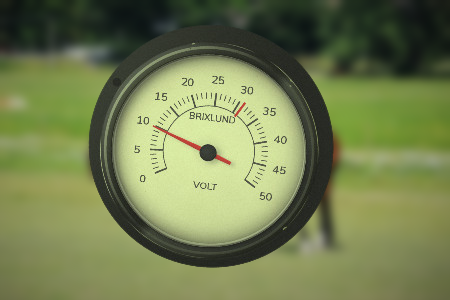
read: {"value": 10, "unit": "V"}
